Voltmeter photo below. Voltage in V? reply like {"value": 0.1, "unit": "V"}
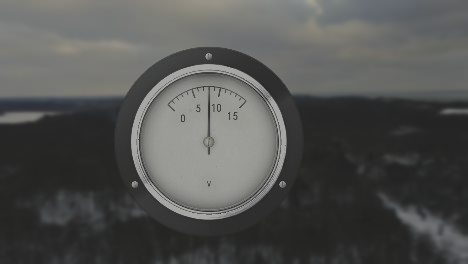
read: {"value": 8, "unit": "V"}
